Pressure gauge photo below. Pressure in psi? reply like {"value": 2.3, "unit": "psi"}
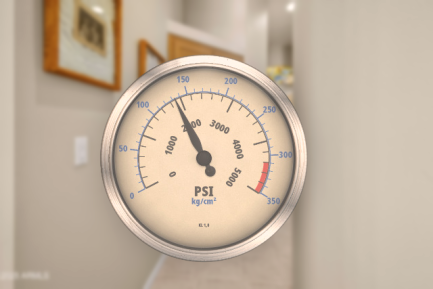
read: {"value": 1900, "unit": "psi"}
